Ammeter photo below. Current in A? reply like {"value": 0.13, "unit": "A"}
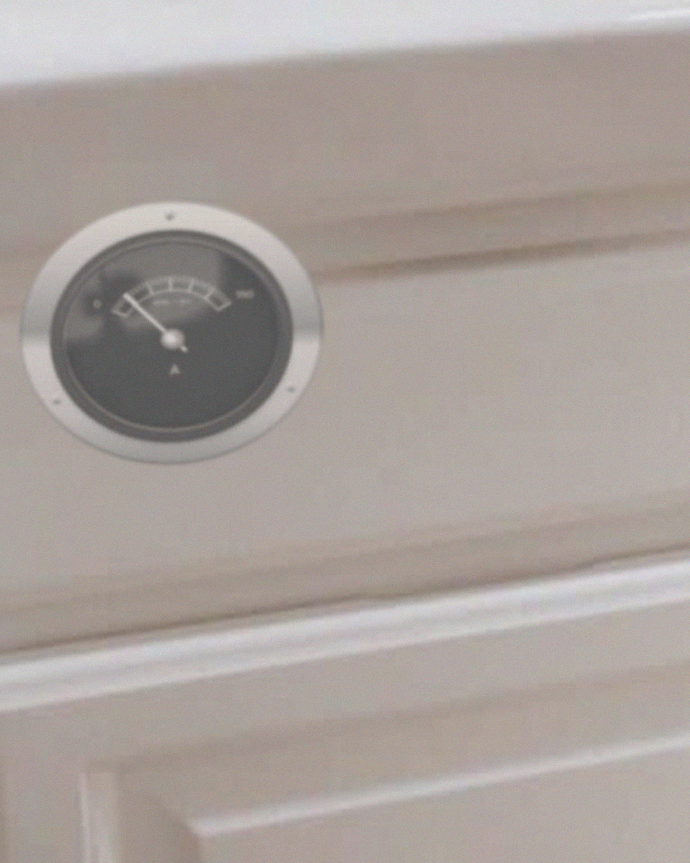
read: {"value": 25, "unit": "A"}
